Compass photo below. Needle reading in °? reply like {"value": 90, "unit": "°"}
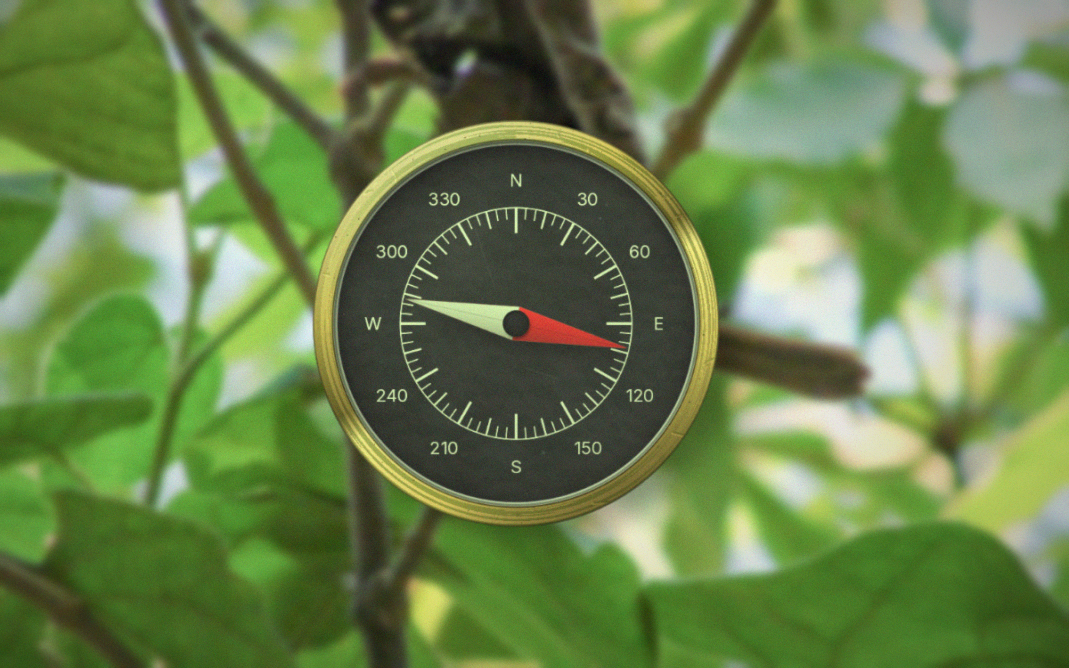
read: {"value": 102.5, "unit": "°"}
